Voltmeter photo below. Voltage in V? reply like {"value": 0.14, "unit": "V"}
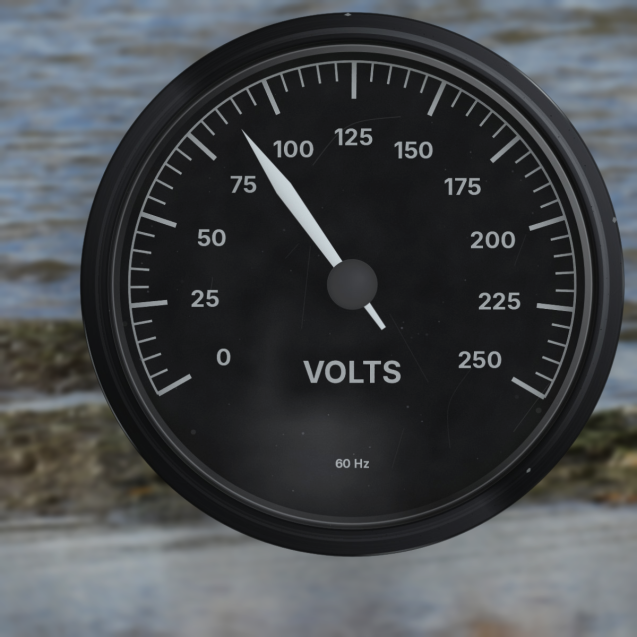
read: {"value": 87.5, "unit": "V"}
